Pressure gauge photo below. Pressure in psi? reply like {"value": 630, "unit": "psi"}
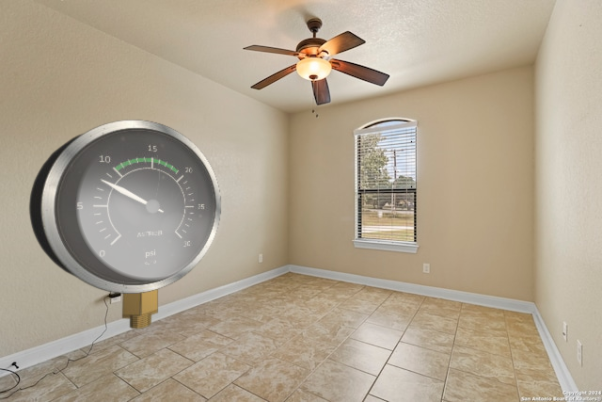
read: {"value": 8, "unit": "psi"}
